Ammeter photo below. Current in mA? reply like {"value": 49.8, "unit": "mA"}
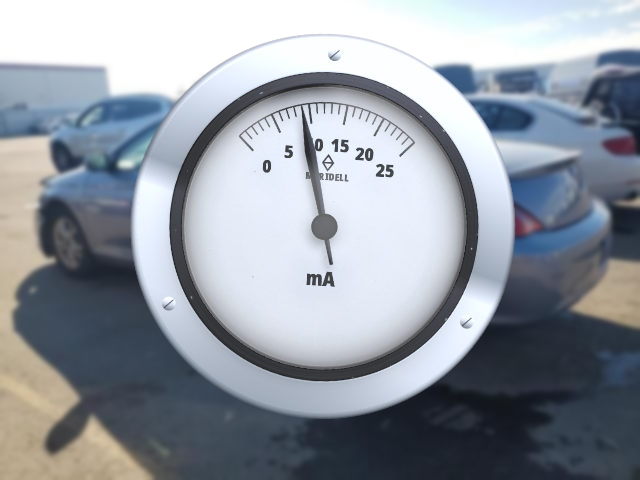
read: {"value": 9, "unit": "mA"}
